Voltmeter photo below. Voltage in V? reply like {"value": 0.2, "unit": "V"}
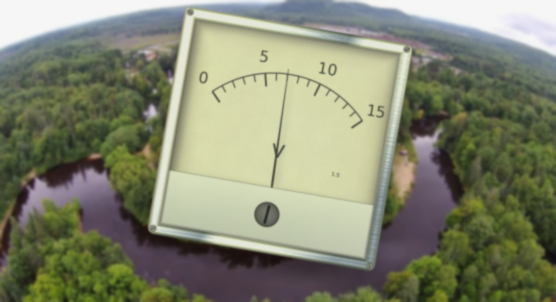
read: {"value": 7, "unit": "V"}
